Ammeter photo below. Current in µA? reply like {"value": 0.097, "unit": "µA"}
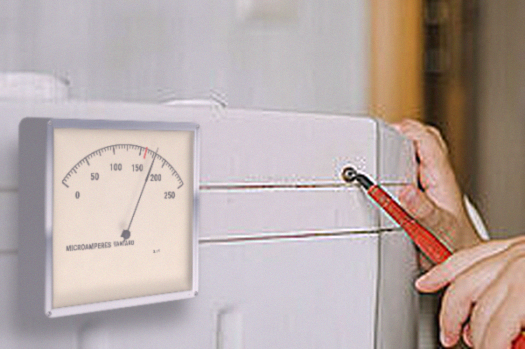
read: {"value": 175, "unit": "µA"}
